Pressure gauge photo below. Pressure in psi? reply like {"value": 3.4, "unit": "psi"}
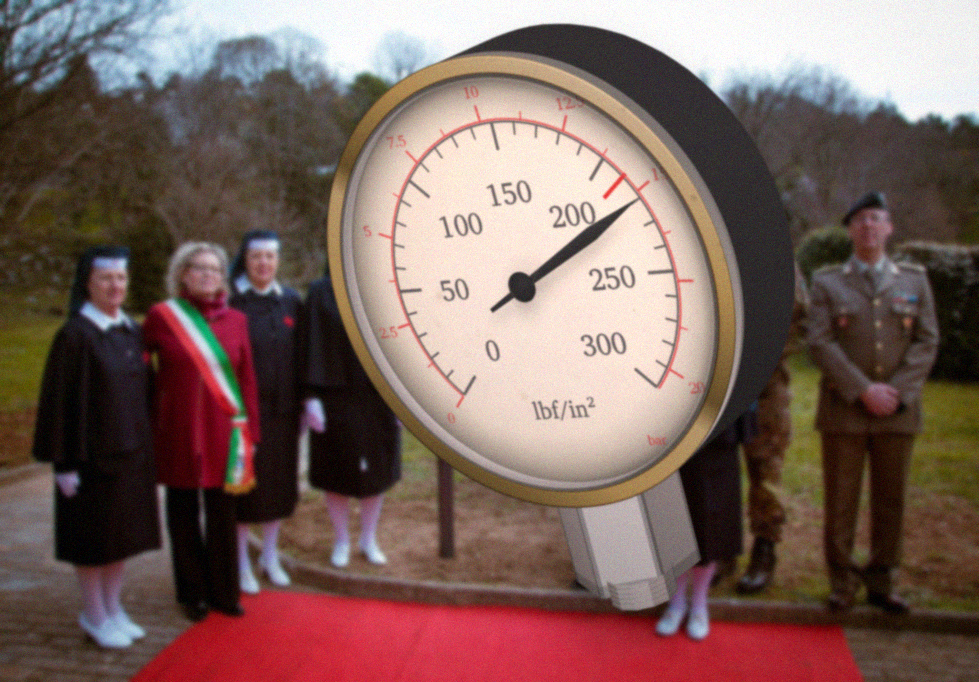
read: {"value": 220, "unit": "psi"}
